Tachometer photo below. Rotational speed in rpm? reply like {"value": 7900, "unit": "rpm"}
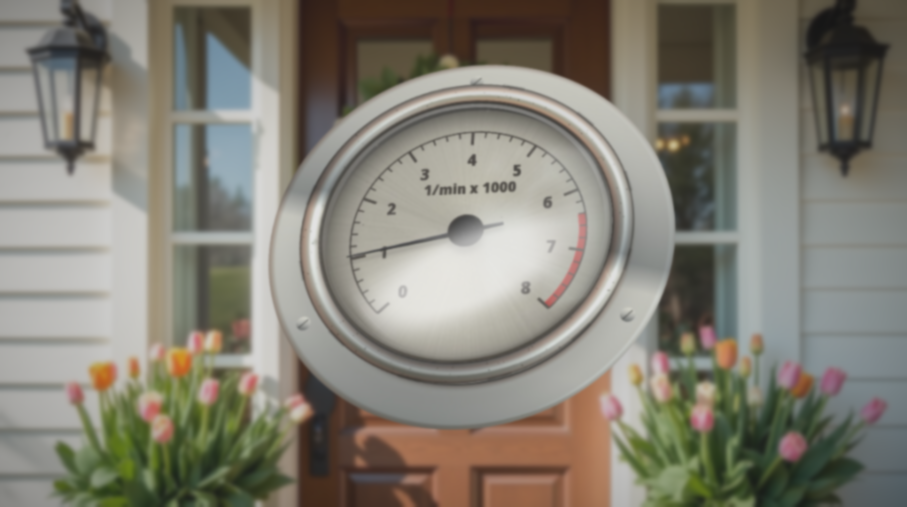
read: {"value": 1000, "unit": "rpm"}
